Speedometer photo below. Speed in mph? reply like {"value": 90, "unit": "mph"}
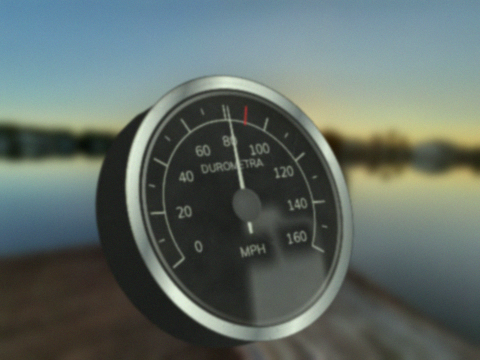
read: {"value": 80, "unit": "mph"}
